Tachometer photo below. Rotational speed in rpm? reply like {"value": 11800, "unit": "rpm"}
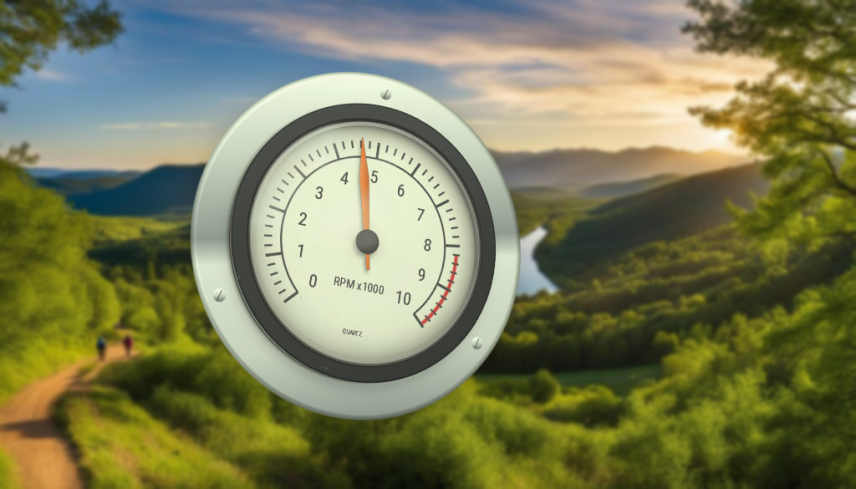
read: {"value": 4600, "unit": "rpm"}
